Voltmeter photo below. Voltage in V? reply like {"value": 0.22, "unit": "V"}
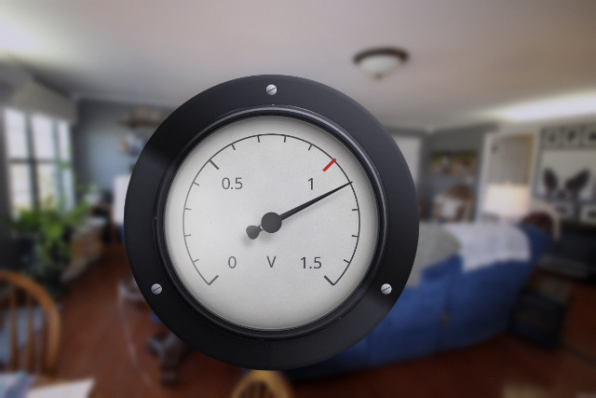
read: {"value": 1.1, "unit": "V"}
